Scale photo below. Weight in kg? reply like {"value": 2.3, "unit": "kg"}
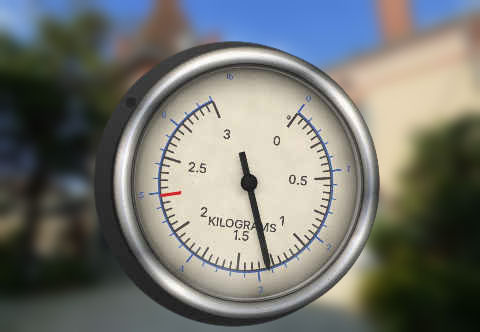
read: {"value": 1.3, "unit": "kg"}
